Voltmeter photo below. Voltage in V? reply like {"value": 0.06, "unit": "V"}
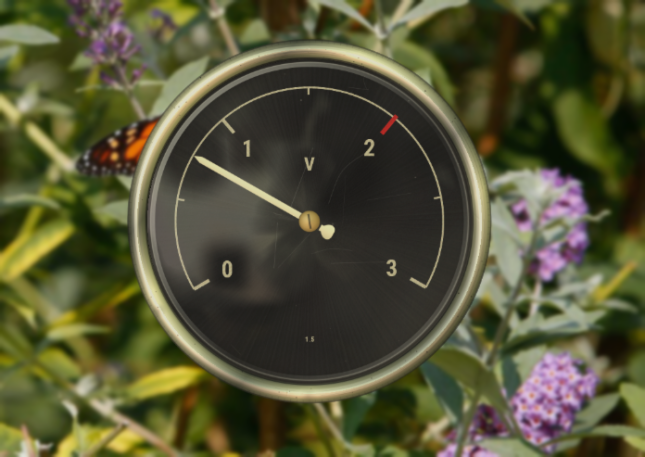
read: {"value": 0.75, "unit": "V"}
